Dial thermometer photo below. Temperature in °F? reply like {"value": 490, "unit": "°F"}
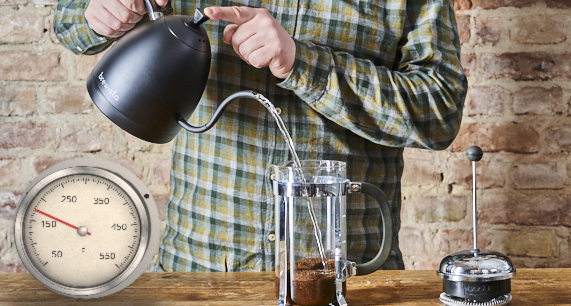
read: {"value": 175, "unit": "°F"}
